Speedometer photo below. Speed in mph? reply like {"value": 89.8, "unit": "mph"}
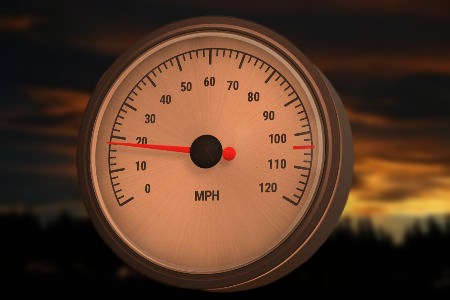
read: {"value": 18, "unit": "mph"}
